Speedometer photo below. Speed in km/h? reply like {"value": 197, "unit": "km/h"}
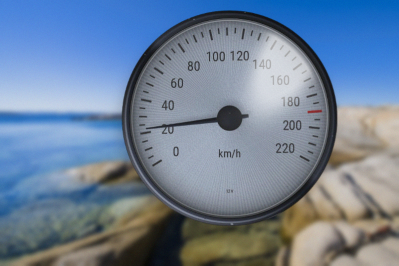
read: {"value": 22.5, "unit": "km/h"}
